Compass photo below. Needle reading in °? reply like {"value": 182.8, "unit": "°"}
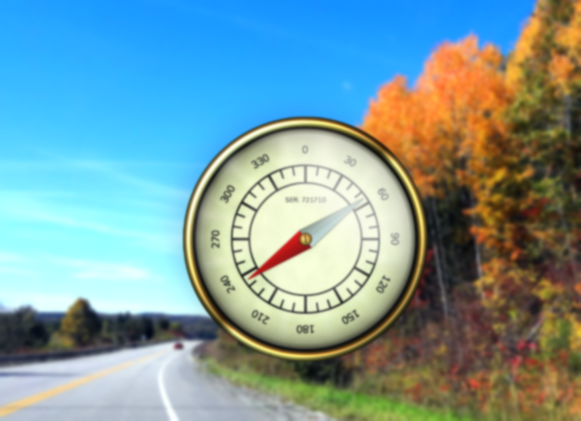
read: {"value": 235, "unit": "°"}
